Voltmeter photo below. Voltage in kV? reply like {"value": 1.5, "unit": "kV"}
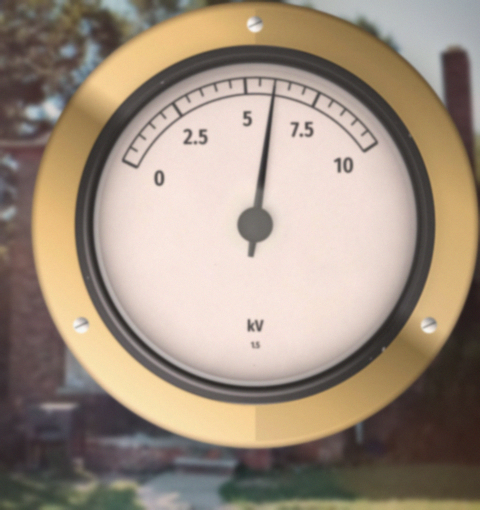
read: {"value": 6, "unit": "kV"}
